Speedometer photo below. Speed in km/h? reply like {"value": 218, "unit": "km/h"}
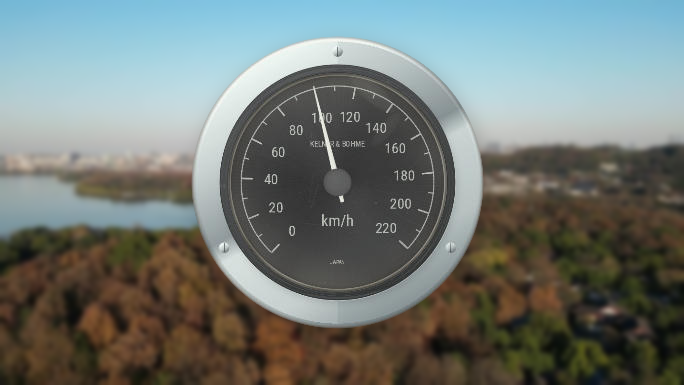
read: {"value": 100, "unit": "km/h"}
